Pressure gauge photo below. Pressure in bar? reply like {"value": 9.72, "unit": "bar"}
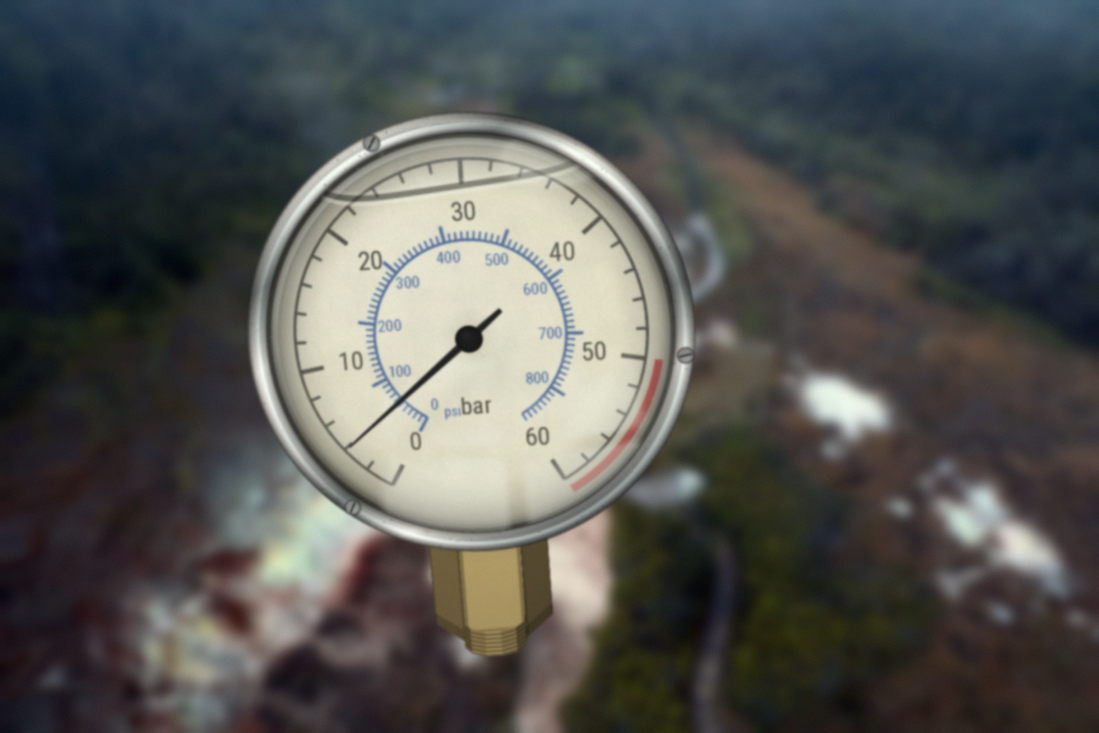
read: {"value": 4, "unit": "bar"}
